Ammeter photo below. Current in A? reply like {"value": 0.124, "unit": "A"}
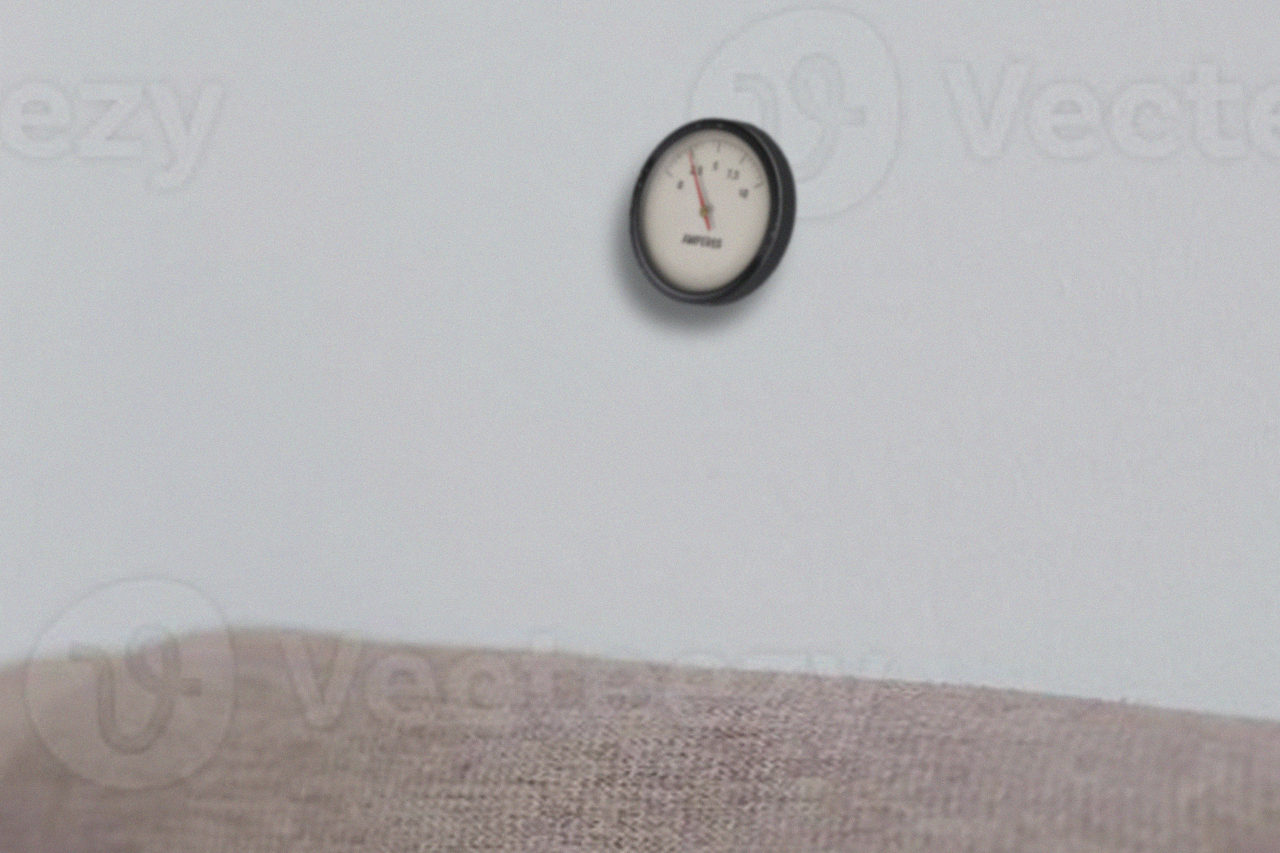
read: {"value": 2.5, "unit": "A"}
